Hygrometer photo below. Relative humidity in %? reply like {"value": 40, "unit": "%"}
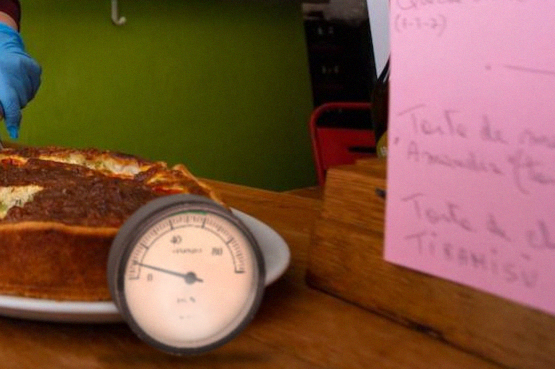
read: {"value": 10, "unit": "%"}
